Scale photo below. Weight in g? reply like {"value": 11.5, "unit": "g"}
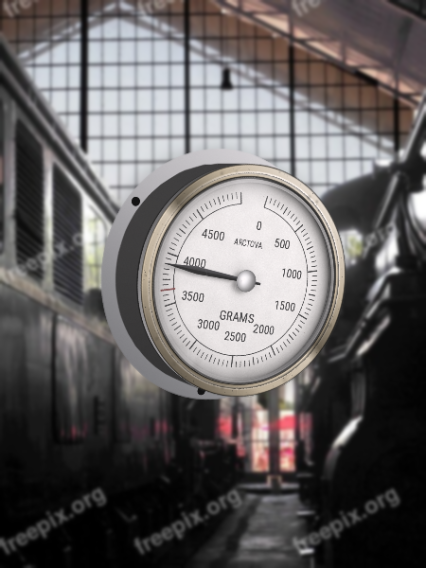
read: {"value": 3900, "unit": "g"}
